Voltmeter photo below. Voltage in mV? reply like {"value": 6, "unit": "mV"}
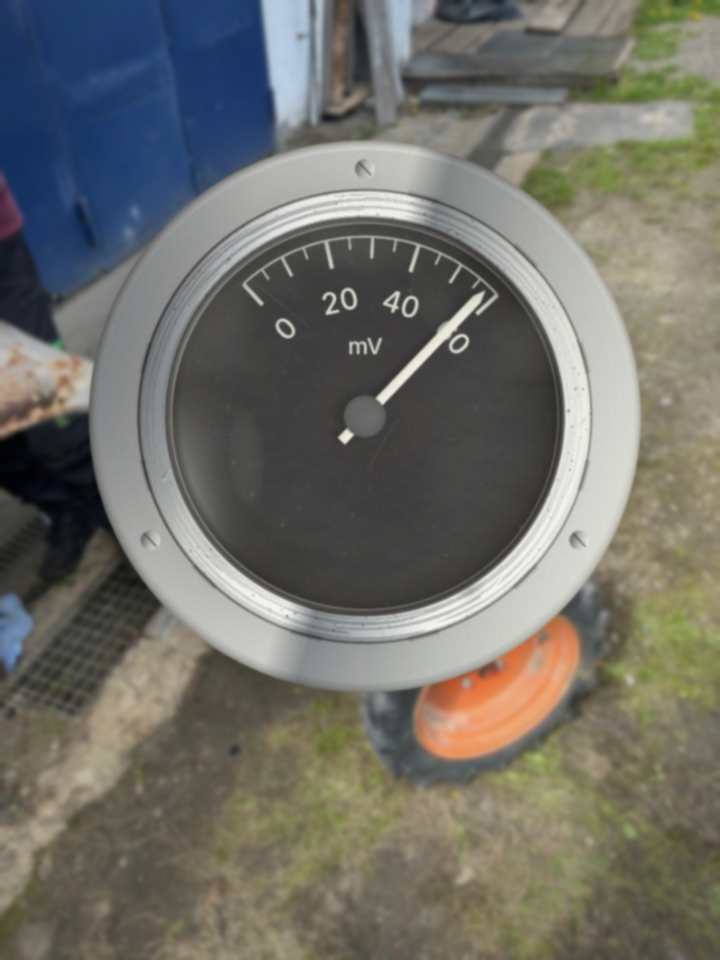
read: {"value": 57.5, "unit": "mV"}
